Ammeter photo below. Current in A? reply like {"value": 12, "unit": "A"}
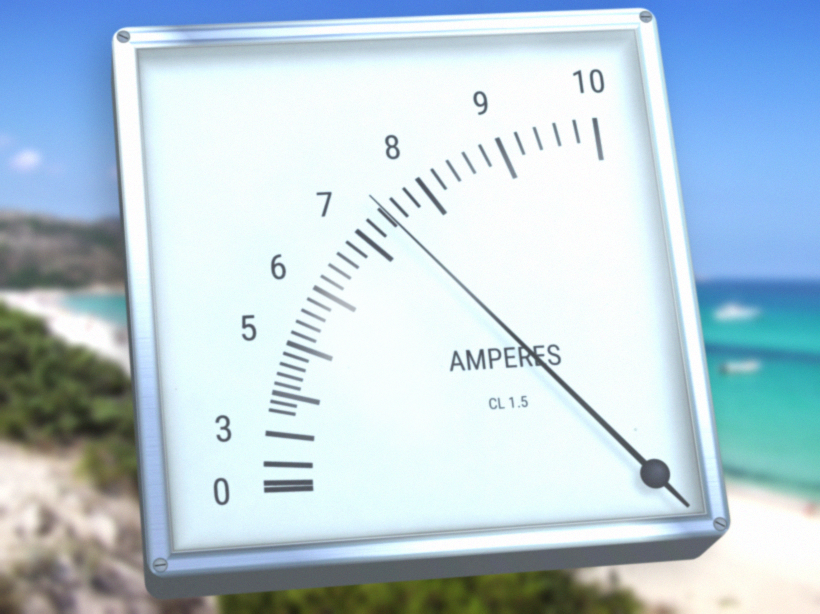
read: {"value": 7.4, "unit": "A"}
